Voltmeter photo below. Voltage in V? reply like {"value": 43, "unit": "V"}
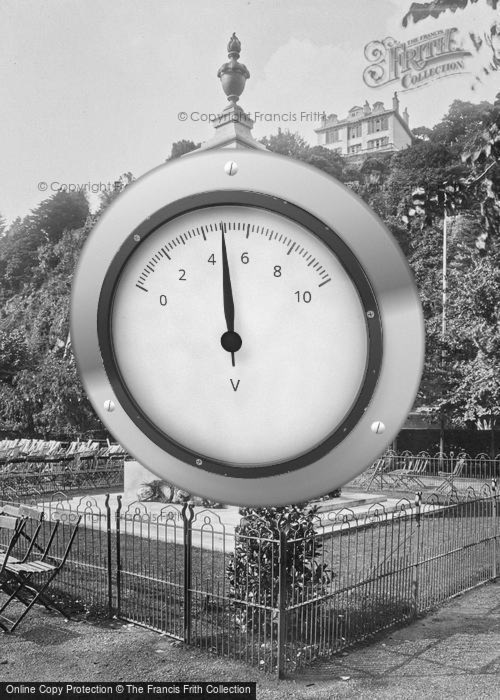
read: {"value": 5, "unit": "V"}
